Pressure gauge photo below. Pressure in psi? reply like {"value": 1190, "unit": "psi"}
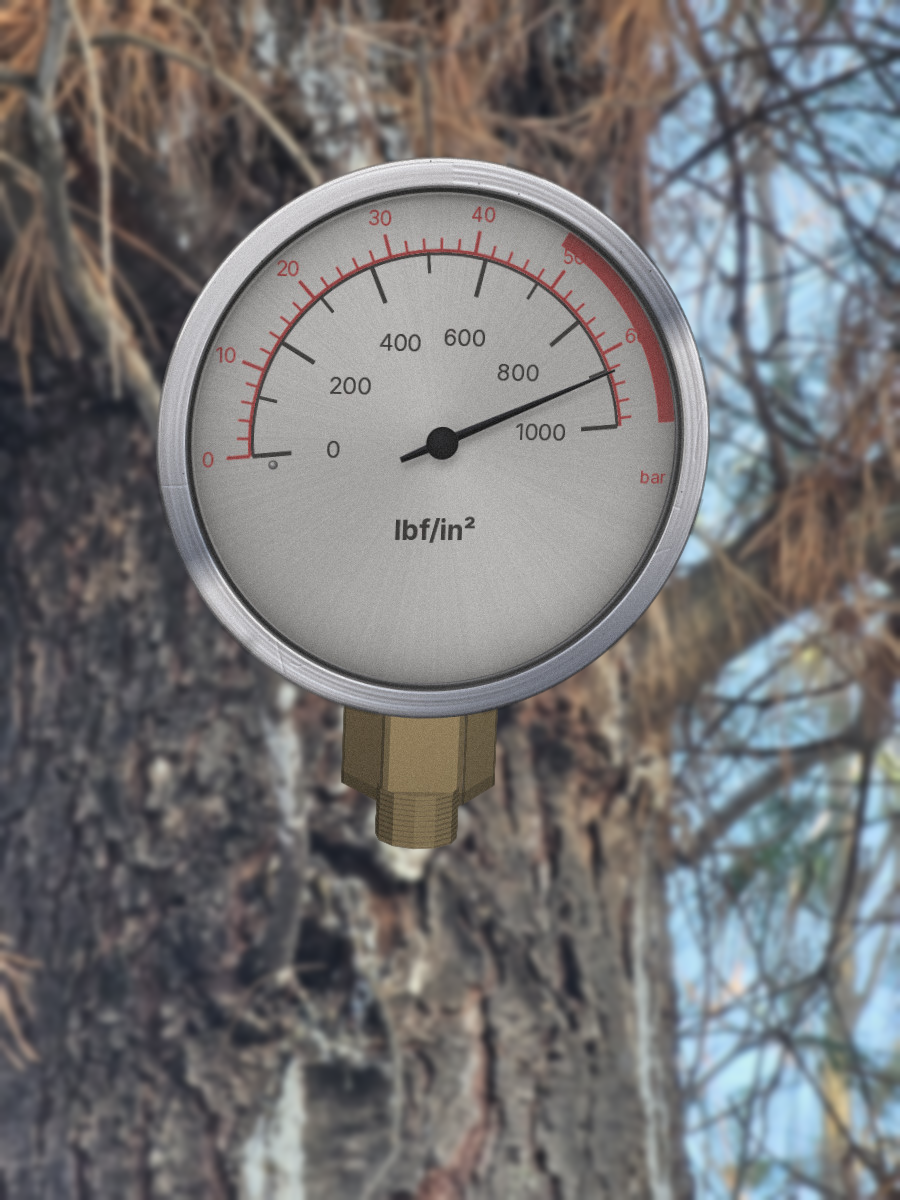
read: {"value": 900, "unit": "psi"}
